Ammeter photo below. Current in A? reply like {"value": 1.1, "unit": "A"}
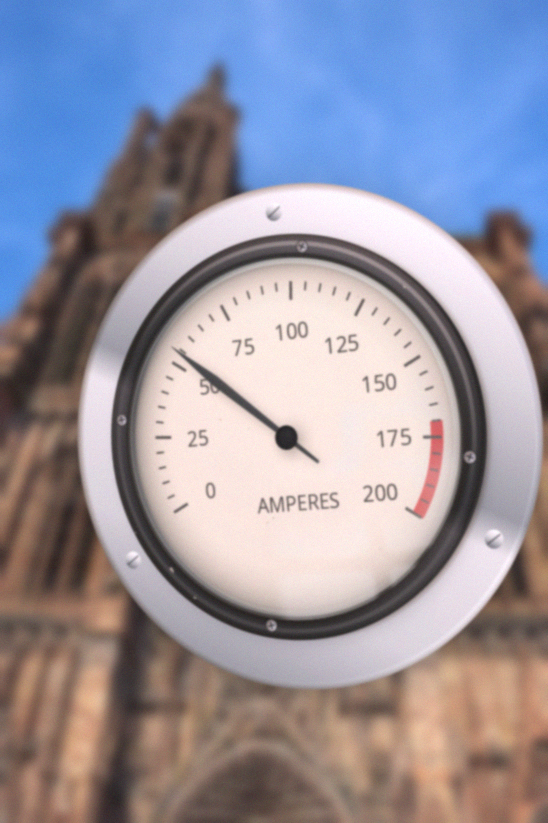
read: {"value": 55, "unit": "A"}
